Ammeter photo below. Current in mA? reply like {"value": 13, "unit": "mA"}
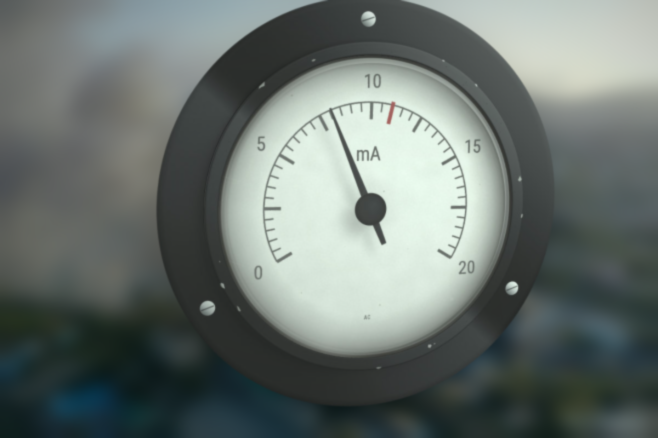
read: {"value": 8, "unit": "mA"}
